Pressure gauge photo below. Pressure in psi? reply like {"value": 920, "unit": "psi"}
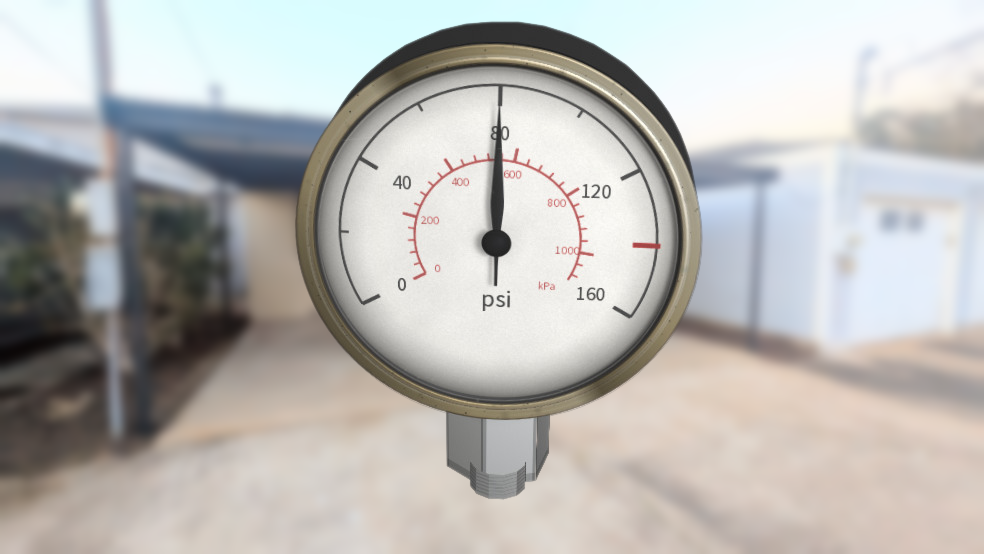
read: {"value": 80, "unit": "psi"}
